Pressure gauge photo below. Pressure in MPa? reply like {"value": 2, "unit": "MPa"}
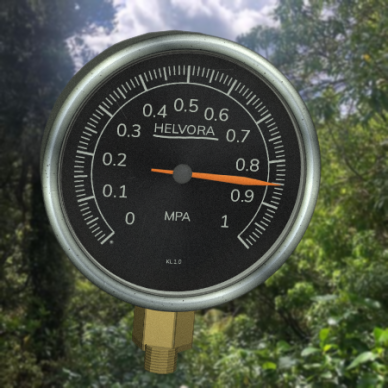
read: {"value": 0.85, "unit": "MPa"}
